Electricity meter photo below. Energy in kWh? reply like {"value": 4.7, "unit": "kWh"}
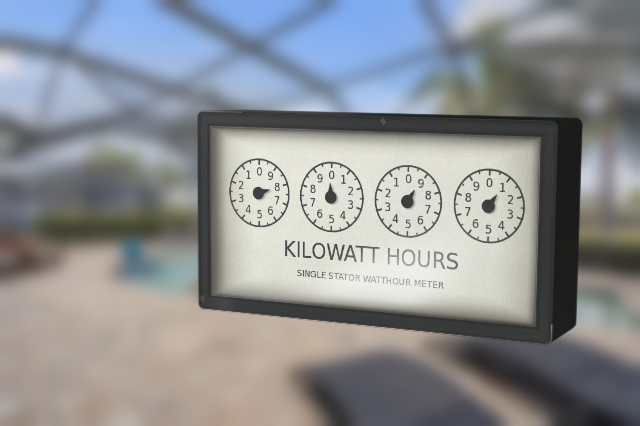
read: {"value": 7991, "unit": "kWh"}
